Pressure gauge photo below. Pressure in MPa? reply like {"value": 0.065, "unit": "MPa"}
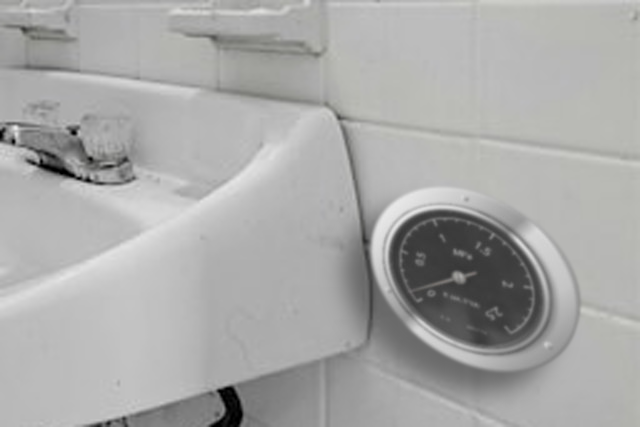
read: {"value": 0.1, "unit": "MPa"}
